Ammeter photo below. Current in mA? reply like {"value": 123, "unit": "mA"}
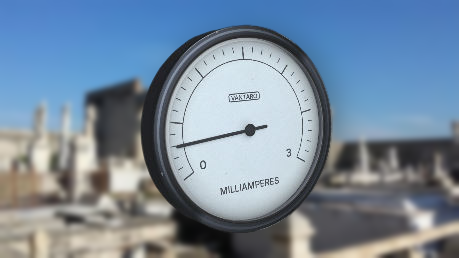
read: {"value": 0.3, "unit": "mA"}
